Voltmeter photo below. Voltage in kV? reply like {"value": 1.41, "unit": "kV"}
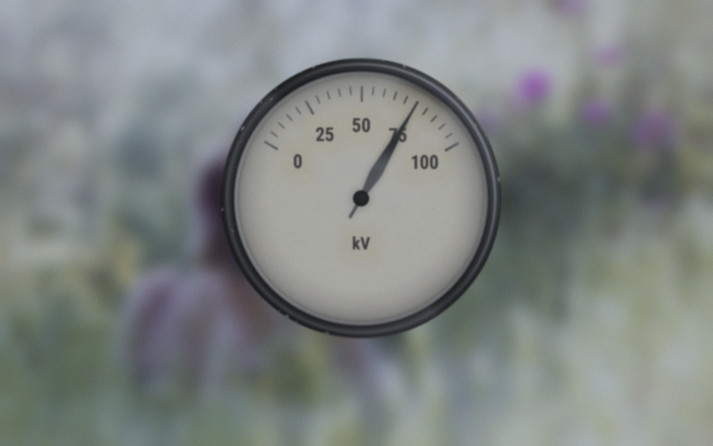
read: {"value": 75, "unit": "kV"}
